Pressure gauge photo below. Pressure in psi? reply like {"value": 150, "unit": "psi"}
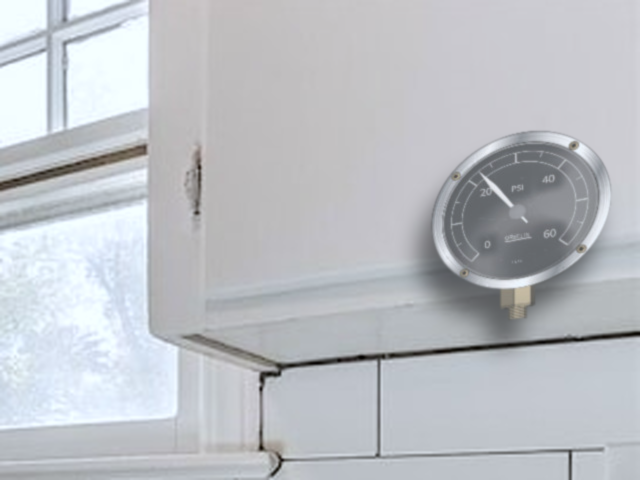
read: {"value": 22.5, "unit": "psi"}
